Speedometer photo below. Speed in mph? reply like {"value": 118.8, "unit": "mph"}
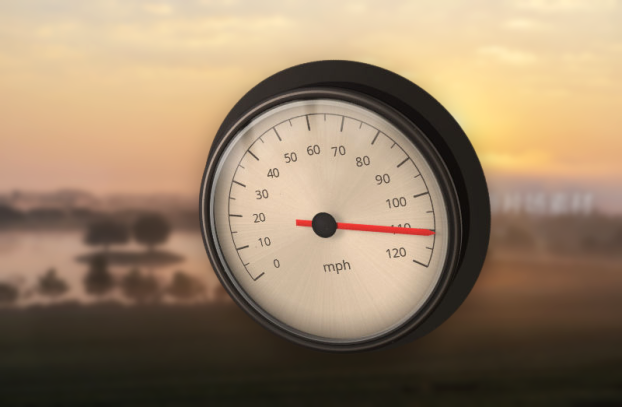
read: {"value": 110, "unit": "mph"}
